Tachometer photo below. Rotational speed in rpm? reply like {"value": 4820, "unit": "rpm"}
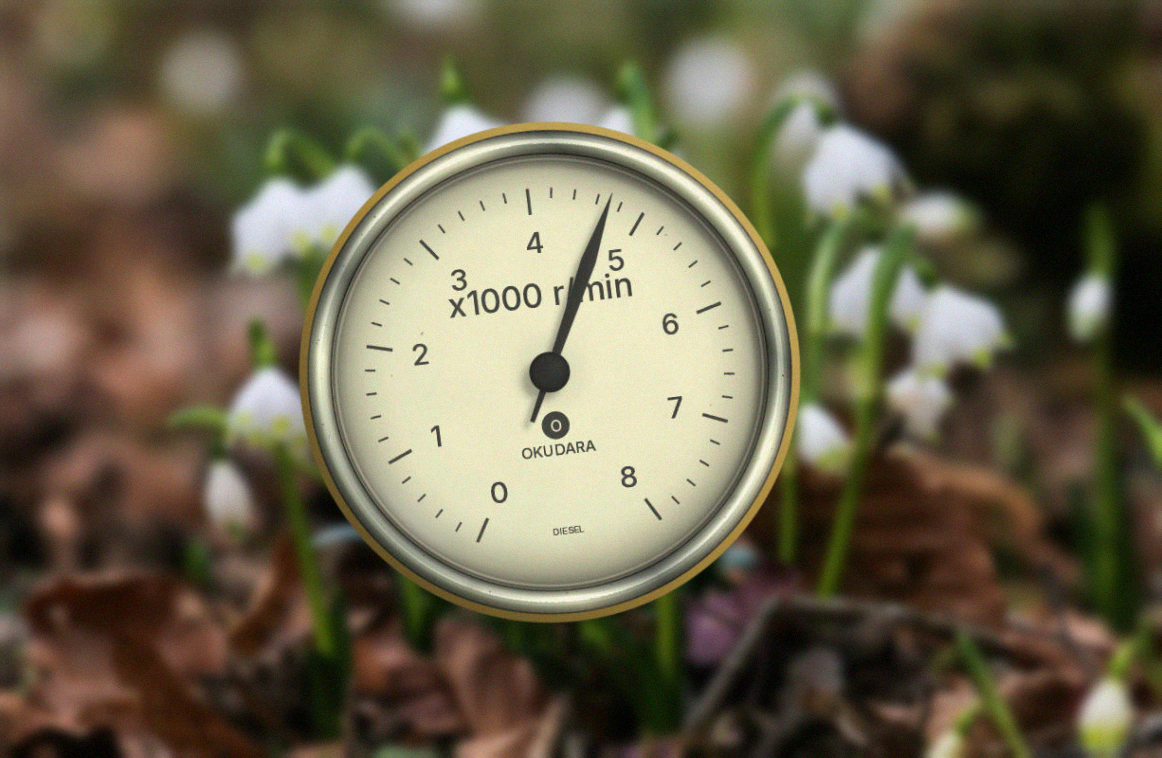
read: {"value": 4700, "unit": "rpm"}
